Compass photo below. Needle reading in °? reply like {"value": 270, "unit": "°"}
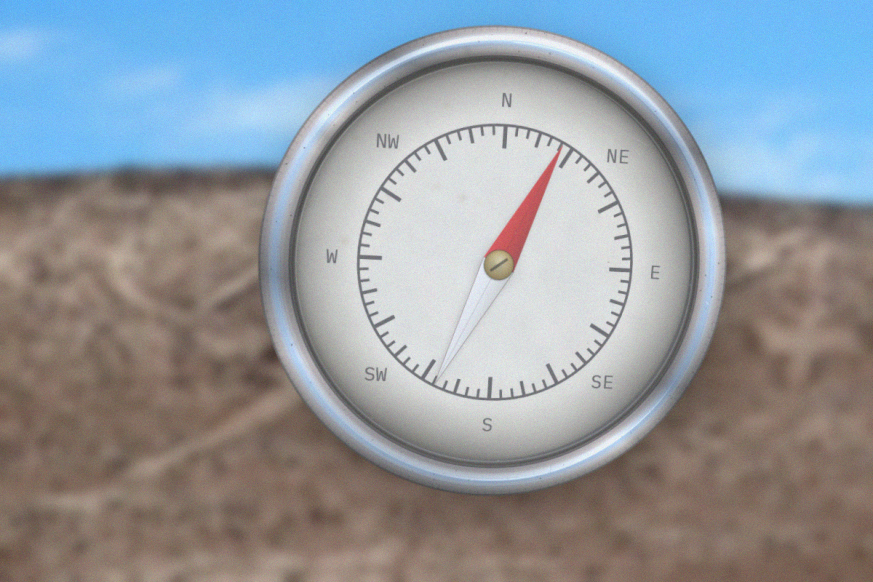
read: {"value": 25, "unit": "°"}
